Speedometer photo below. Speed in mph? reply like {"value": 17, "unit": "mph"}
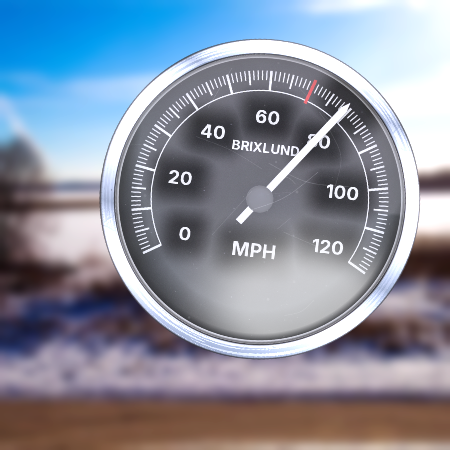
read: {"value": 79, "unit": "mph"}
